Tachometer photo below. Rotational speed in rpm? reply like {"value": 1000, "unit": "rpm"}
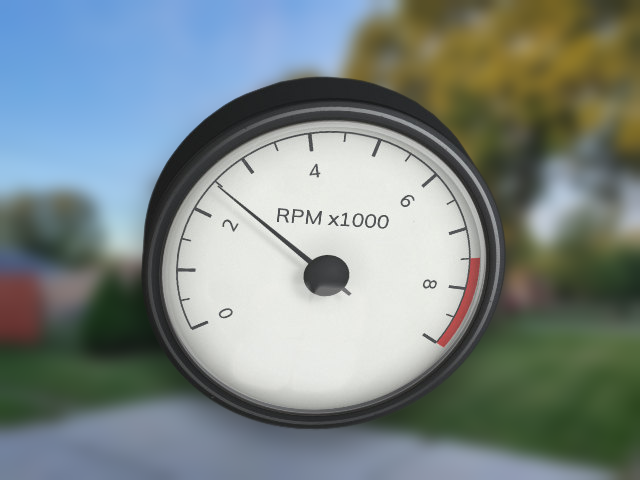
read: {"value": 2500, "unit": "rpm"}
